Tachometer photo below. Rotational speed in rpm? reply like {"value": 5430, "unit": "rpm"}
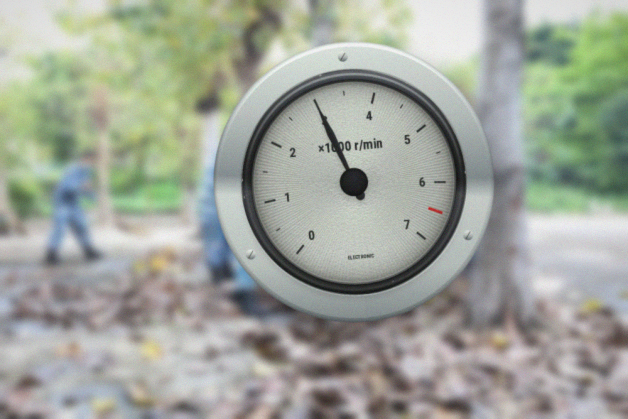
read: {"value": 3000, "unit": "rpm"}
